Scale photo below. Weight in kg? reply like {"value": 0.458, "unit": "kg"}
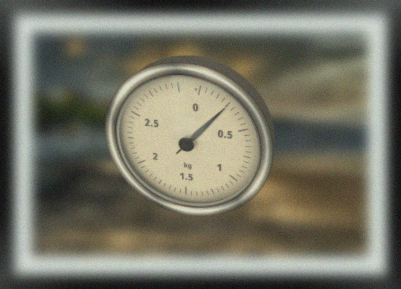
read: {"value": 0.25, "unit": "kg"}
